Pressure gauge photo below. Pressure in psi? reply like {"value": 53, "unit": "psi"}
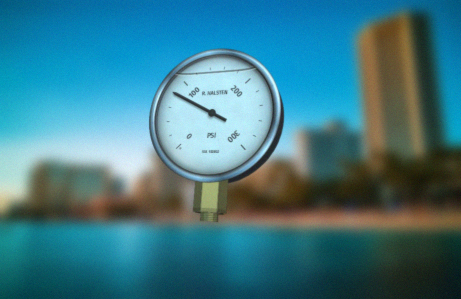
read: {"value": 80, "unit": "psi"}
